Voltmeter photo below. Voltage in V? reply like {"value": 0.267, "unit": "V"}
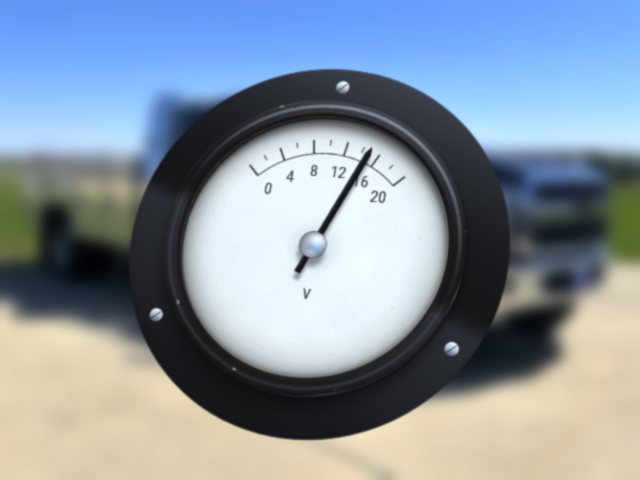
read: {"value": 15, "unit": "V"}
